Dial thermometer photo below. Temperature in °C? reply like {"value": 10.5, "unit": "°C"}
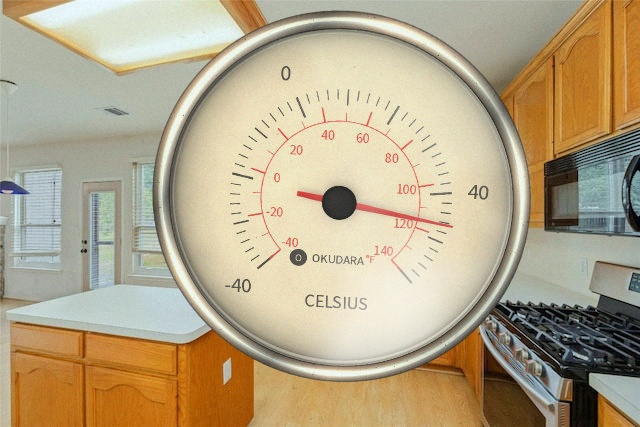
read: {"value": 46, "unit": "°C"}
